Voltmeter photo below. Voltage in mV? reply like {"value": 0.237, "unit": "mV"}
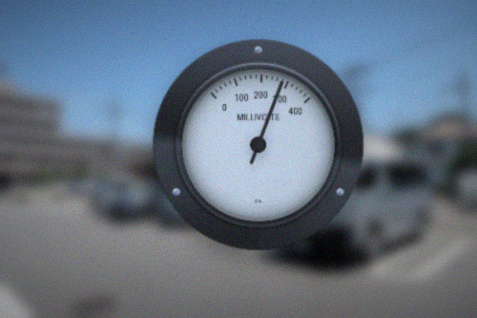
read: {"value": 280, "unit": "mV"}
